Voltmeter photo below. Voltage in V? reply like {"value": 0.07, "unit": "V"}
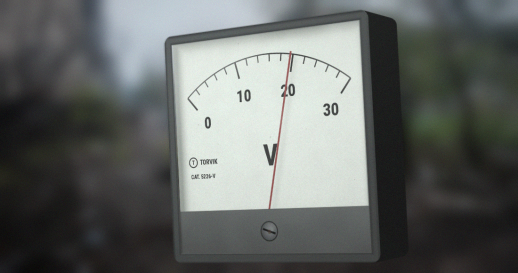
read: {"value": 20, "unit": "V"}
